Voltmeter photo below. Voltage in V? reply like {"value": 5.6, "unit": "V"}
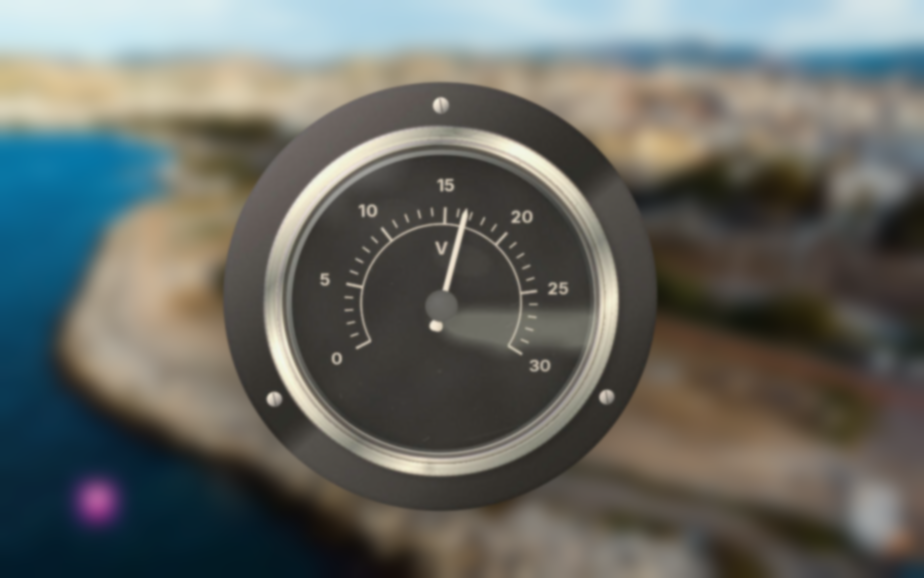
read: {"value": 16.5, "unit": "V"}
